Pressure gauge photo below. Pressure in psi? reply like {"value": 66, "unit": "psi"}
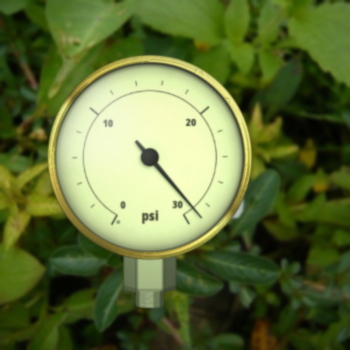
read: {"value": 29, "unit": "psi"}
